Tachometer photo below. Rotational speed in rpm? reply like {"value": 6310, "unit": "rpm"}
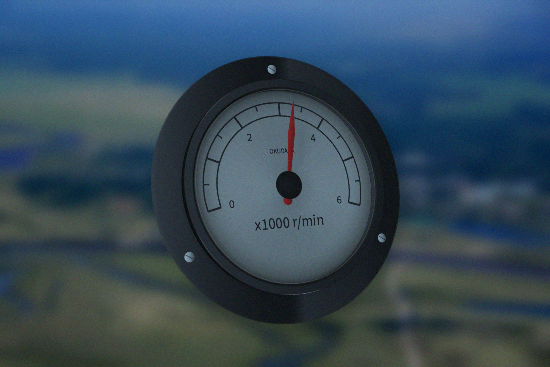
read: {"value": 3250, "unit": "rpm"}
